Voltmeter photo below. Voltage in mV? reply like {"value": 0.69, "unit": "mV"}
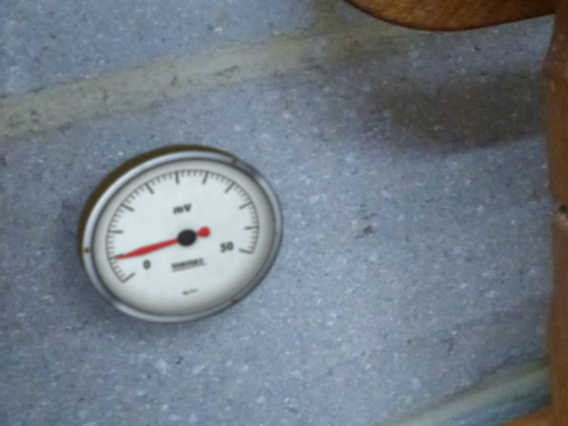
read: {"value": 5, "unit": "mV"}
